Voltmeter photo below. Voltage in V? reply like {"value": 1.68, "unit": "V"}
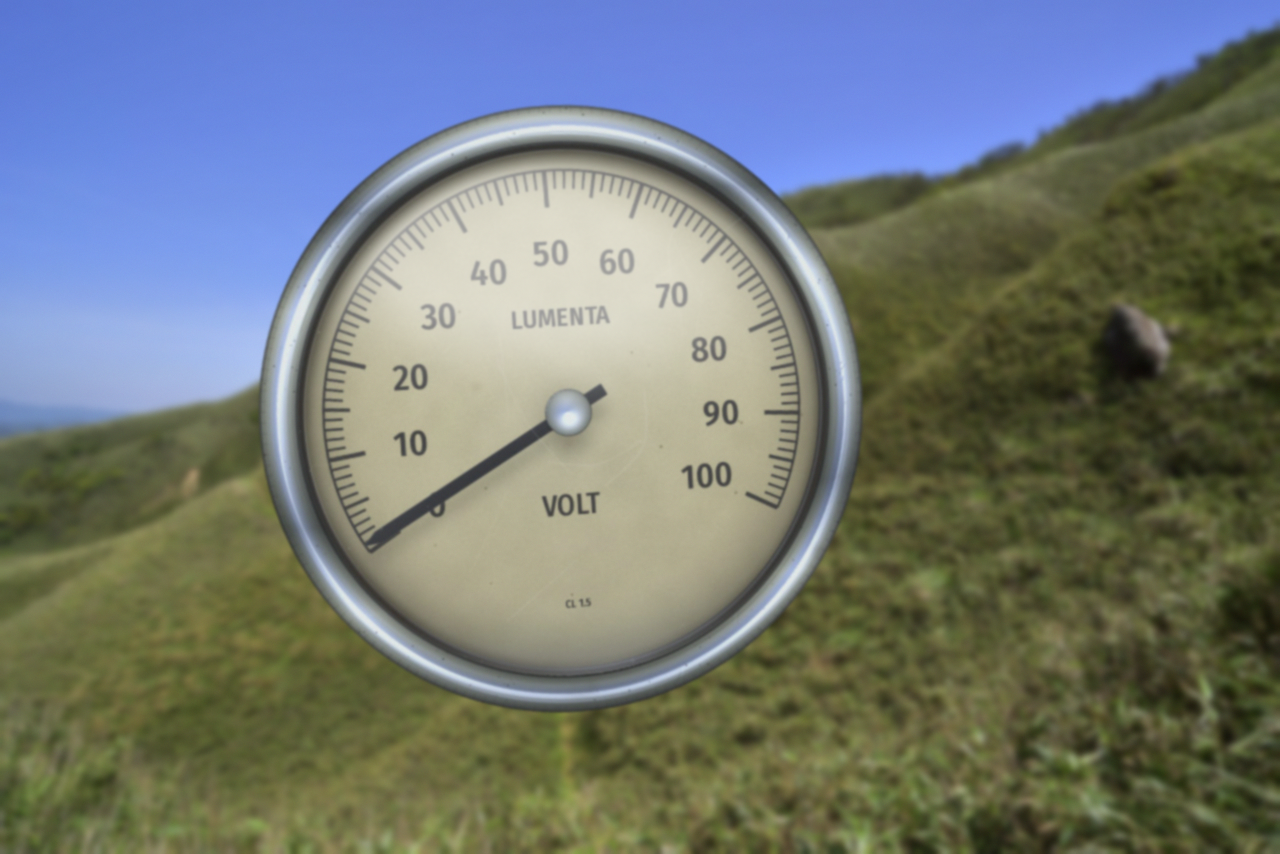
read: {"value": 1, "unit": "V"}
